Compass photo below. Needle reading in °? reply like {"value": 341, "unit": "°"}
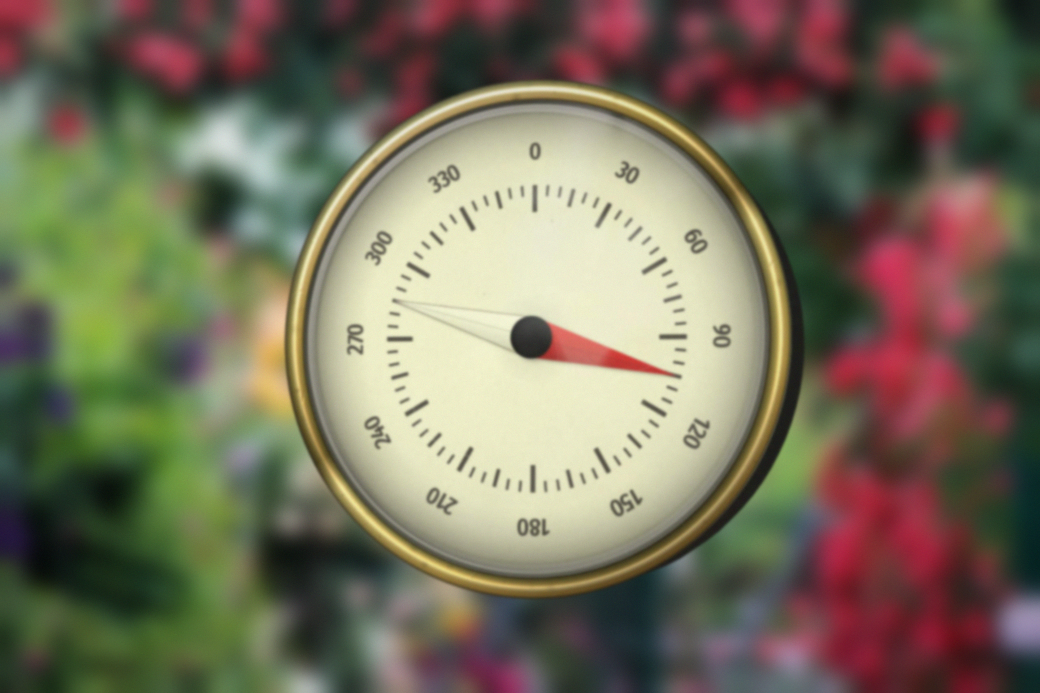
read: {"value": 105, "unit": "°"}
